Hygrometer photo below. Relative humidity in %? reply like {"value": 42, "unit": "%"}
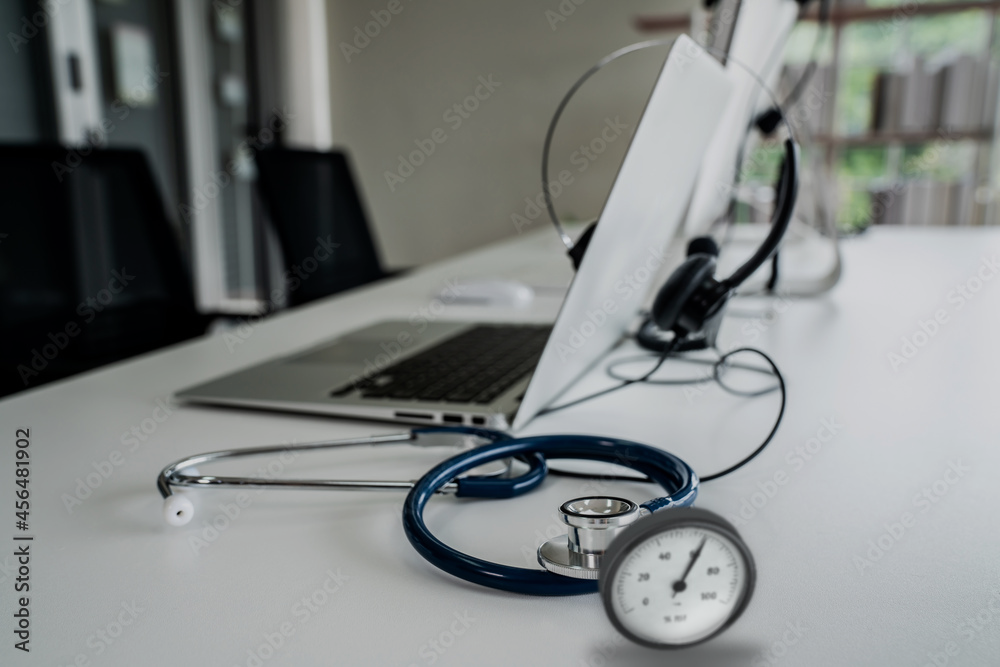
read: {"value": 60, "unit": "%"}
